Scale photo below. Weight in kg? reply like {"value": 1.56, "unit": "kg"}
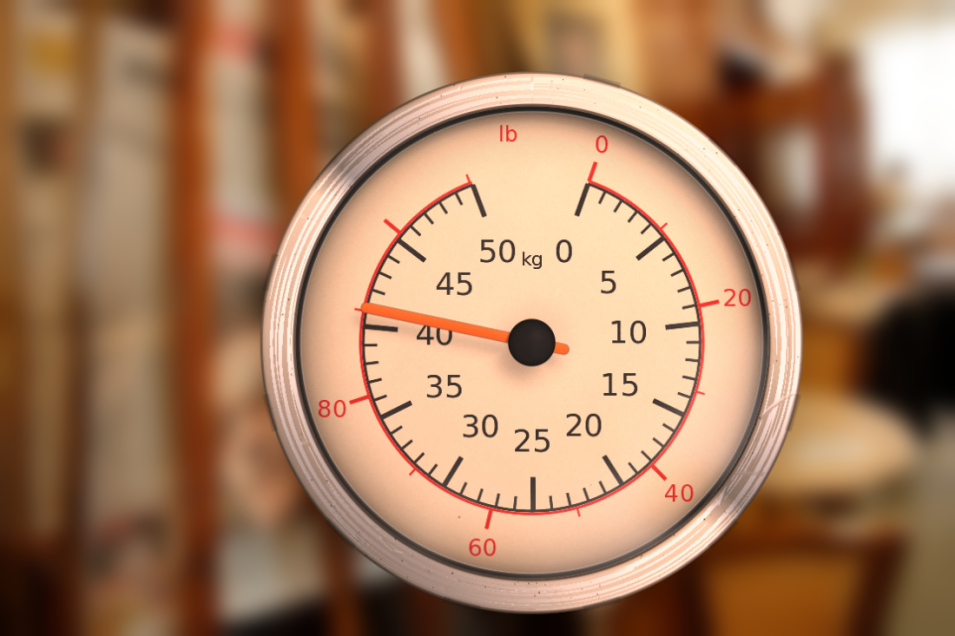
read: {"value": 41, "unit": "kg"}
